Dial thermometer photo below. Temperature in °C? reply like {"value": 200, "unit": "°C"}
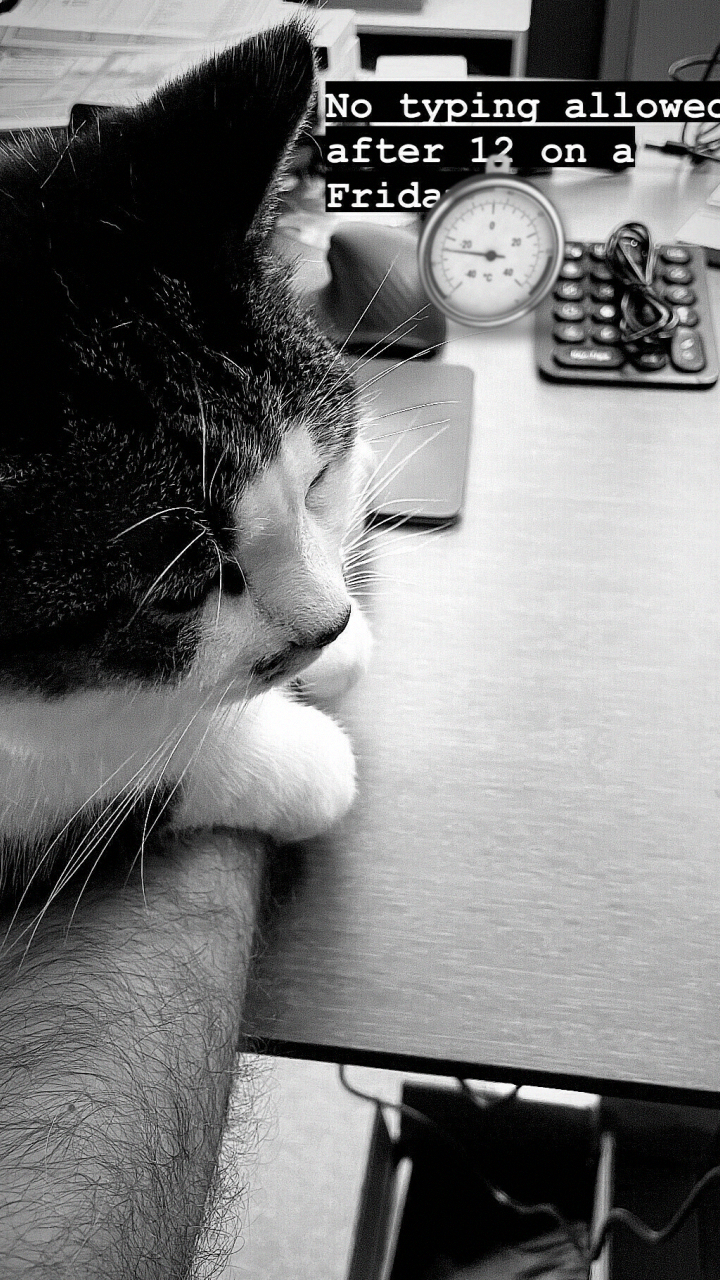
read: {"value": -24, "unit": "°C"}
